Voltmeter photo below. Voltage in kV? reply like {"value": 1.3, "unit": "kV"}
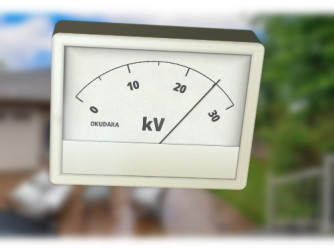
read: {"value": 25, "unit": "kV"}
